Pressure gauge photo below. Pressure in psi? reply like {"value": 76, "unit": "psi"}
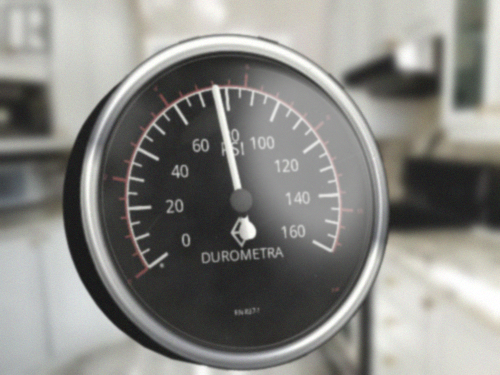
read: {"value": 75, "unit": "psi"}
